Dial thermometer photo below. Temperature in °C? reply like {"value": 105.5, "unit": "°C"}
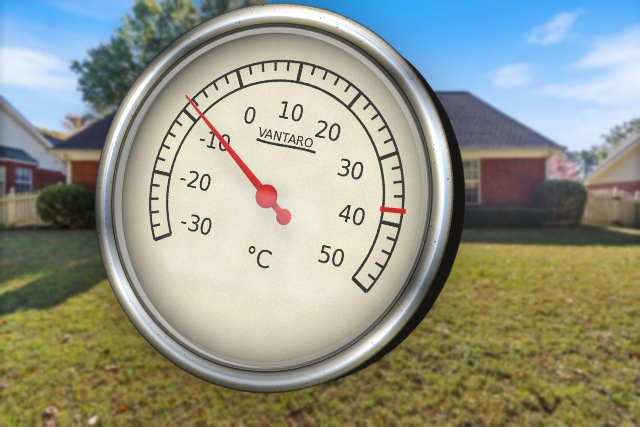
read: {"value": -8, "unit": "°C"}
